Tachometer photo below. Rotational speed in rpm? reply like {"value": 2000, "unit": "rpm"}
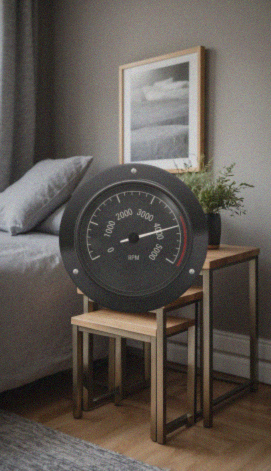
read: {"value": 4000, "unit": "rpm"}
